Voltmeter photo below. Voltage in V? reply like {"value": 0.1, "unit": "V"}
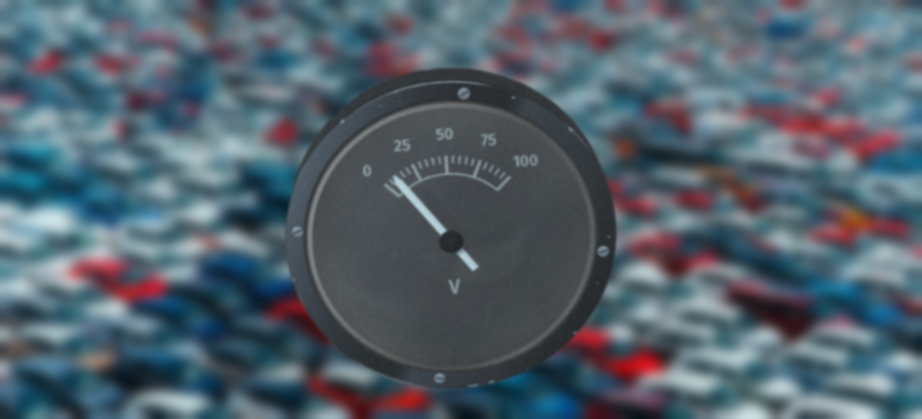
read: {"value": 10, "unit": "V"}
